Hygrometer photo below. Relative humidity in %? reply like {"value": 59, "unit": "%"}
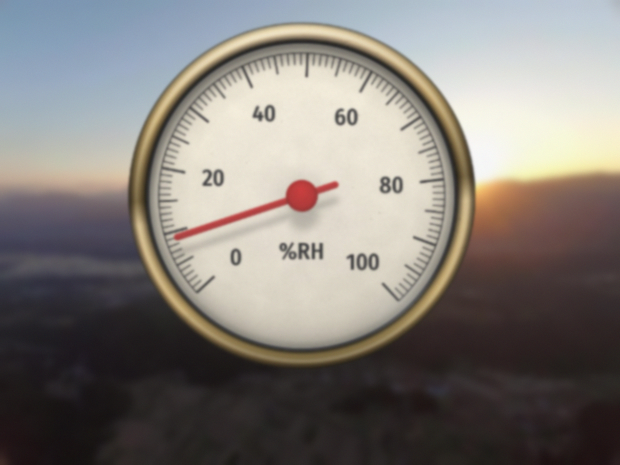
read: {"value": 9, "unit": "%"}
